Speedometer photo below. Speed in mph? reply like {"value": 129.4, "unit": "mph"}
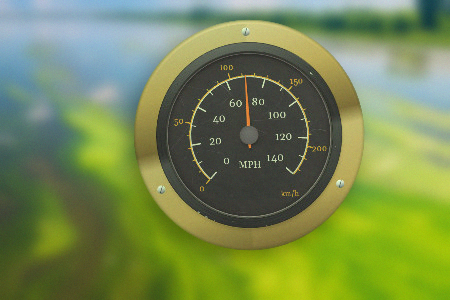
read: {"value": 70, "unit": "mph"}
